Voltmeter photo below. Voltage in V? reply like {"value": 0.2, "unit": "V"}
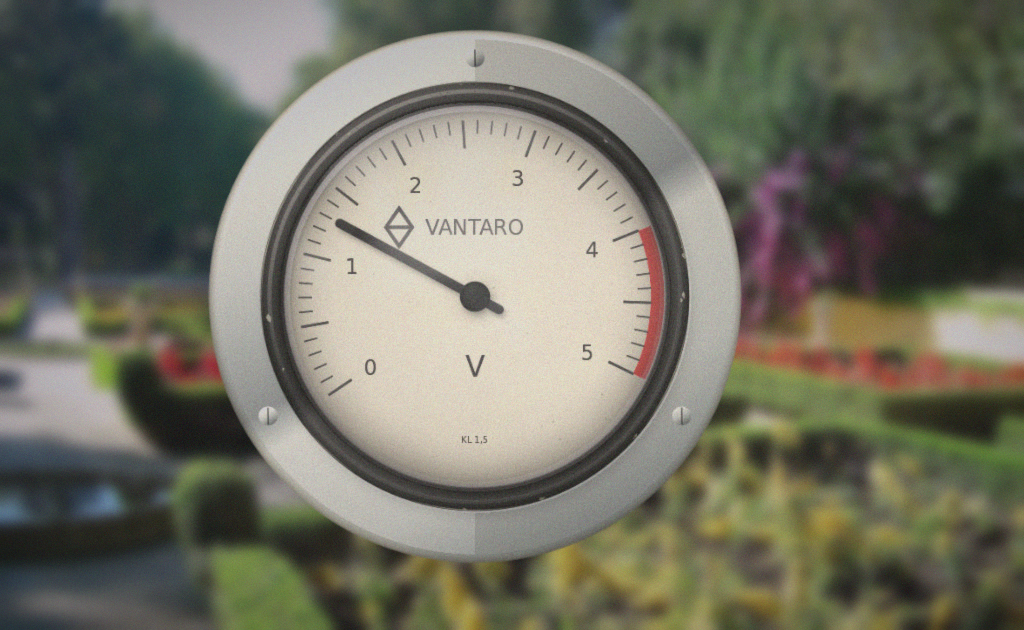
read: {"value": 1.3, "unit": "V"}
